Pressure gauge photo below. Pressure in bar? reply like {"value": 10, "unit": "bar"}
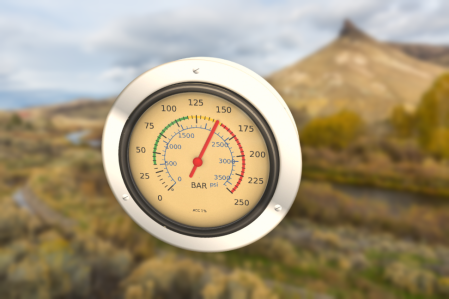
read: {"value": 150, "unit": "bar"}
